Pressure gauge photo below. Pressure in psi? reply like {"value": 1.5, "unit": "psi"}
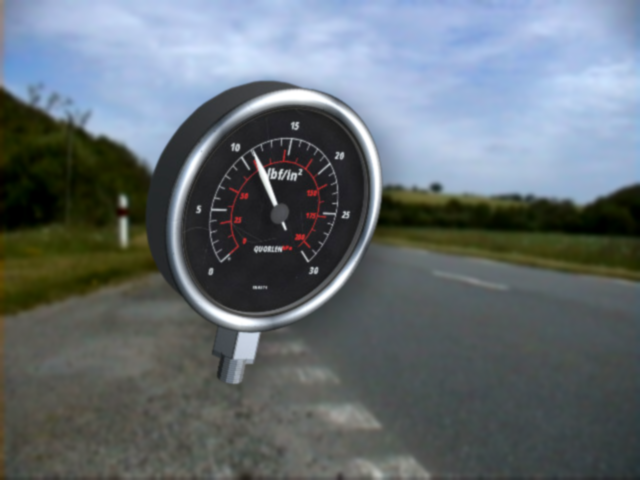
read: {"value": 11, "unit": "psi"}
